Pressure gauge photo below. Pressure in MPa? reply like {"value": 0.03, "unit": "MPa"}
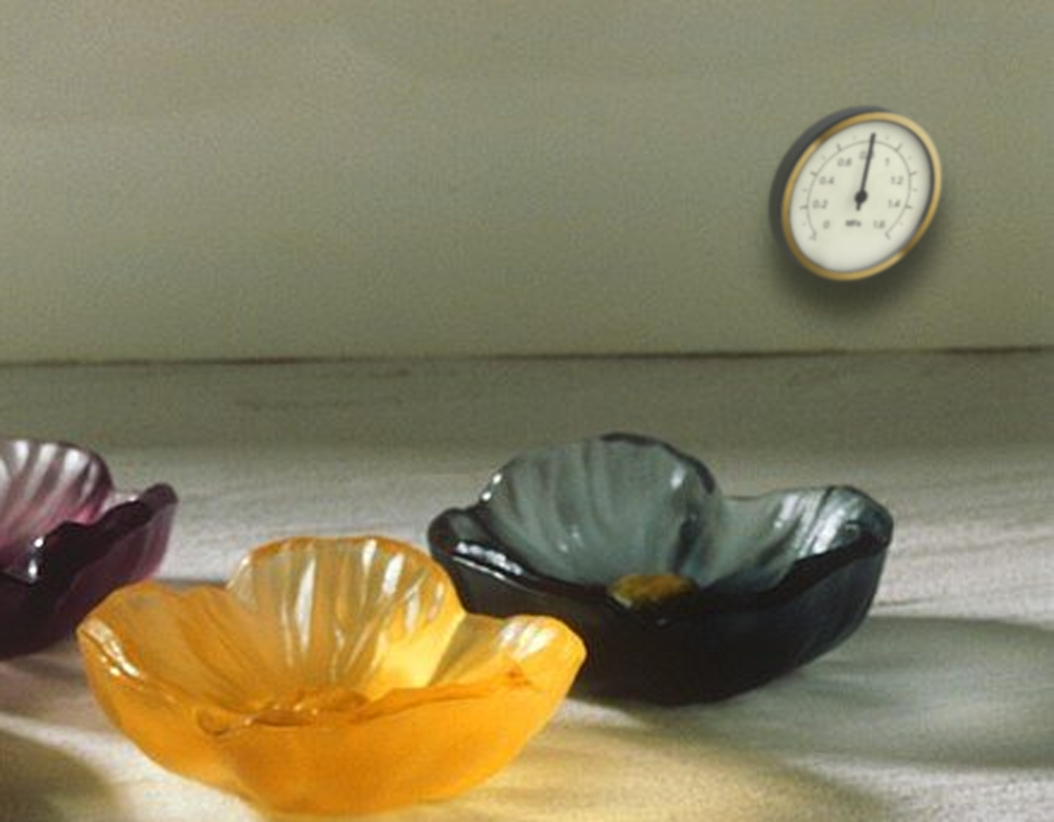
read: {"value": 0.8, "unit": "MPa"}
